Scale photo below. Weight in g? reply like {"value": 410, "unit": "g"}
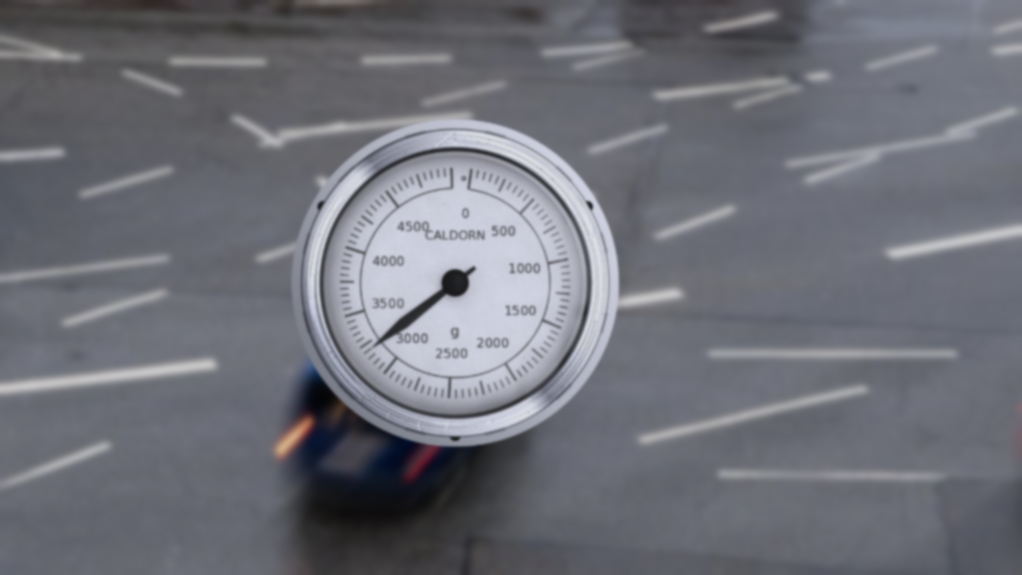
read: {"value": 3200, "unit": "g"}
